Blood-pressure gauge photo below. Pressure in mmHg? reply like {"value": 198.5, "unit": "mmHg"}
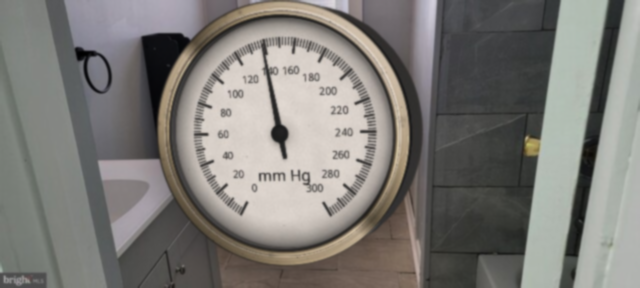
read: {"value": 140, "unit": "mmHg"}
